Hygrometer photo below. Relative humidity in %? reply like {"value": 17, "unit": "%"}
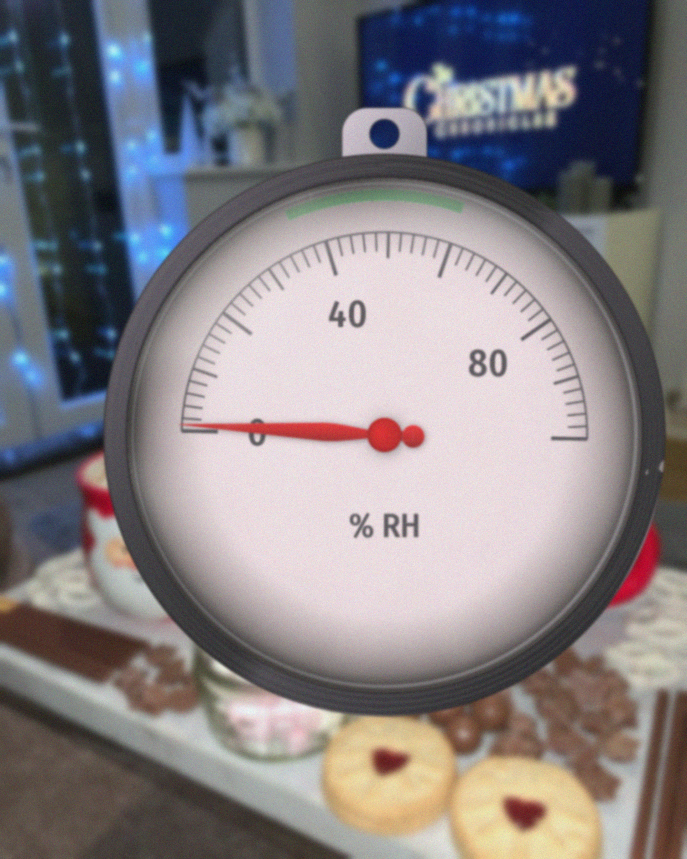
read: {"value": 1, "unit": "%"}
